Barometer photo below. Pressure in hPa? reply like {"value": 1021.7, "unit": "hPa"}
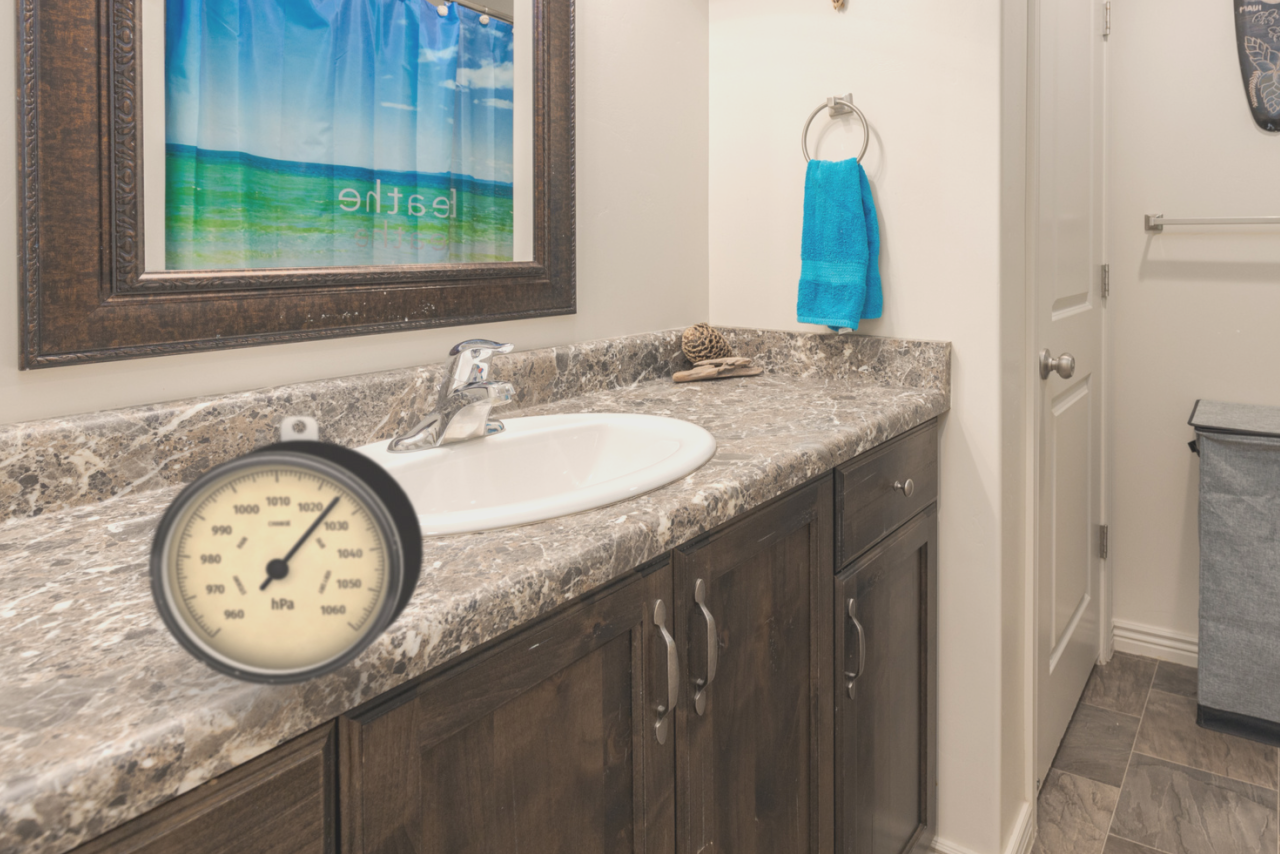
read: {"value": 1025, "unit": "hPa"}
